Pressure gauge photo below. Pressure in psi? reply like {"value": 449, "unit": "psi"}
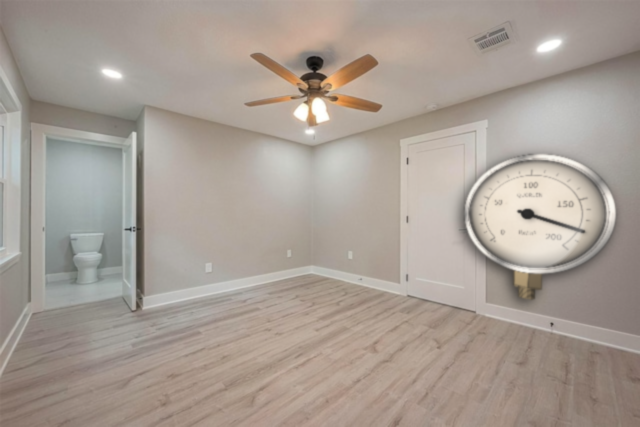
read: {"value": 180, "unit": "psi"}
